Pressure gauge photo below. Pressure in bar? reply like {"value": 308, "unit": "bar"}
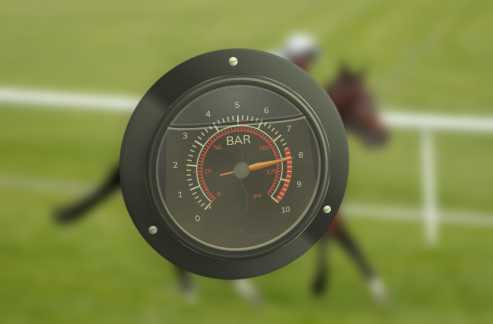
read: {"value": 8, "unit": "bar"}
